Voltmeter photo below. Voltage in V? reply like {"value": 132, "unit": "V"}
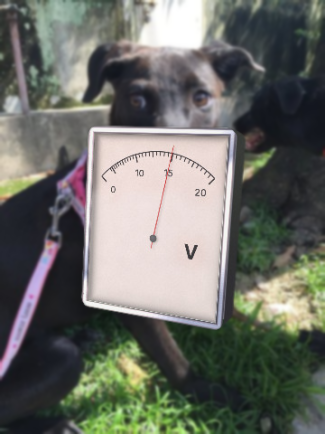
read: {"value": 15, "unit": "V"}
